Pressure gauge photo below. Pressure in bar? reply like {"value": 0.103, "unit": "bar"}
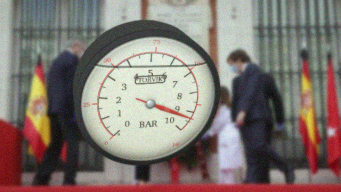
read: {"value": 9.25, "unit": "bar"}
